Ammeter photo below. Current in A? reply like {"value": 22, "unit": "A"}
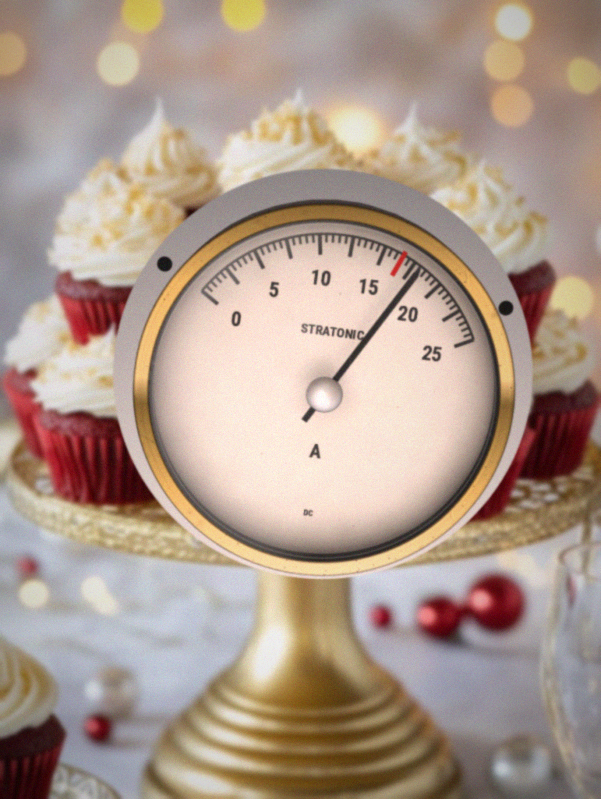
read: {"value": 18, "unit": "A"}
